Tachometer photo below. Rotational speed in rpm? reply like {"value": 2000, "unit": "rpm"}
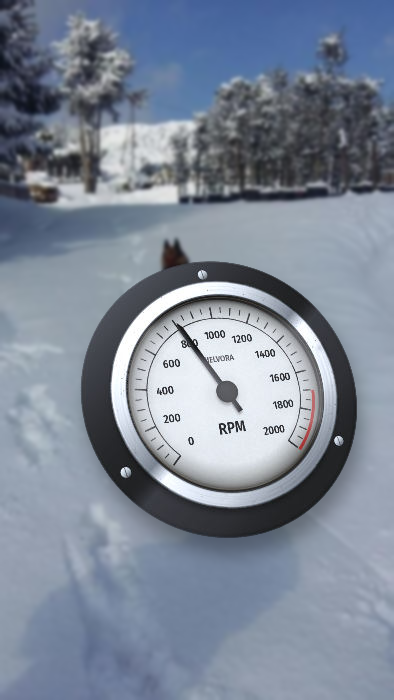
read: {"value": 800, "unit": "rpm"}
